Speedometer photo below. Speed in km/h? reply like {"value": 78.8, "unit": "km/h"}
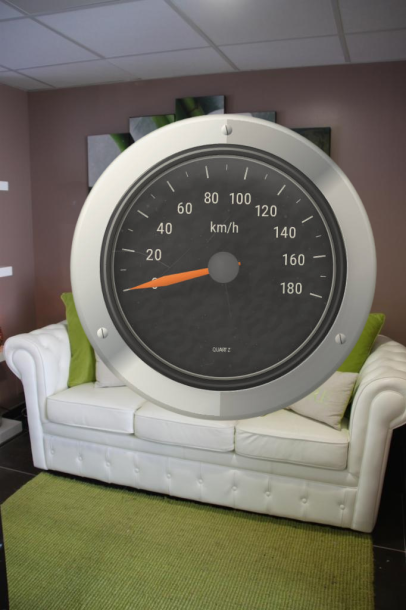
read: {"value": 0, "unit": "km/h"}
